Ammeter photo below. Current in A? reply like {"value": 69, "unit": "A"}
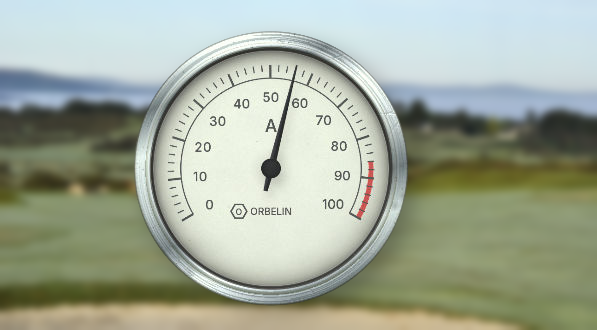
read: {"value": 56, "unit": "A"}
